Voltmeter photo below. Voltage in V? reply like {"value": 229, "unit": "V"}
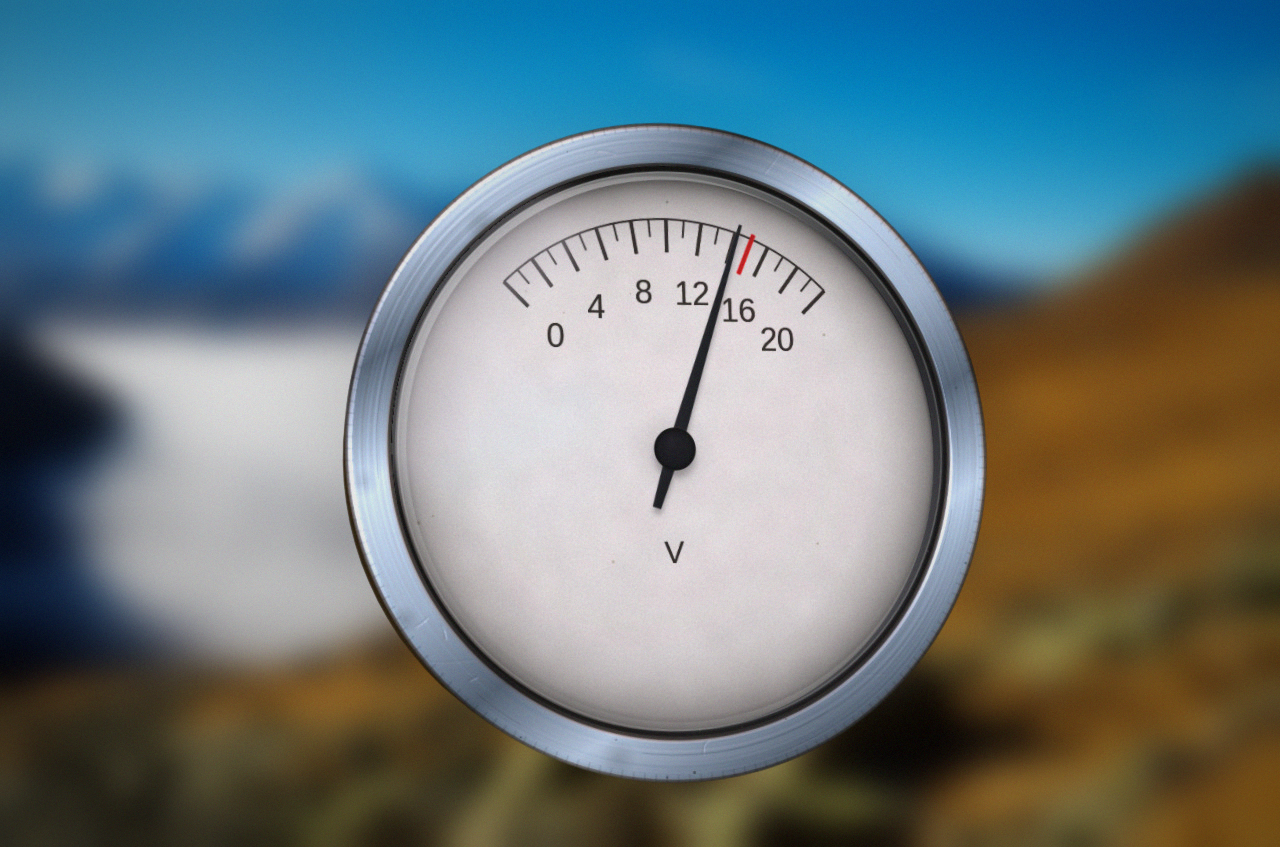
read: {"value": 14, "unit": "V"}
